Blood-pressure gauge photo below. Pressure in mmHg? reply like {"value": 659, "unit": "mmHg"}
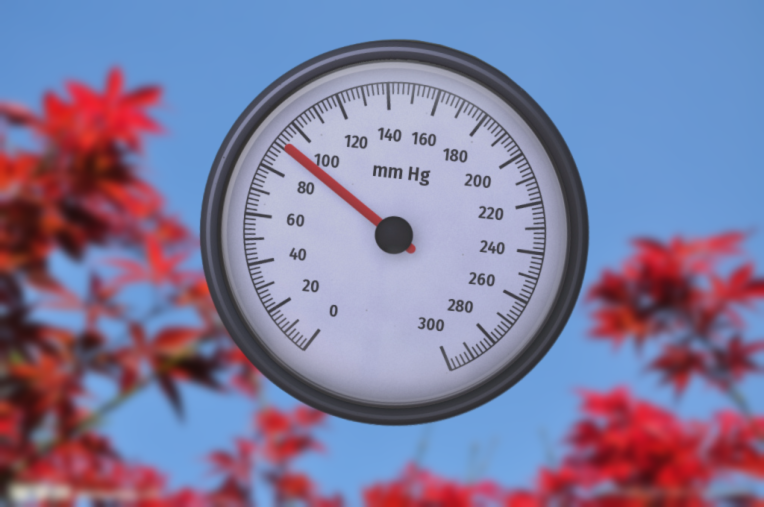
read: {"value": 92, "unit": "mmHg"}
